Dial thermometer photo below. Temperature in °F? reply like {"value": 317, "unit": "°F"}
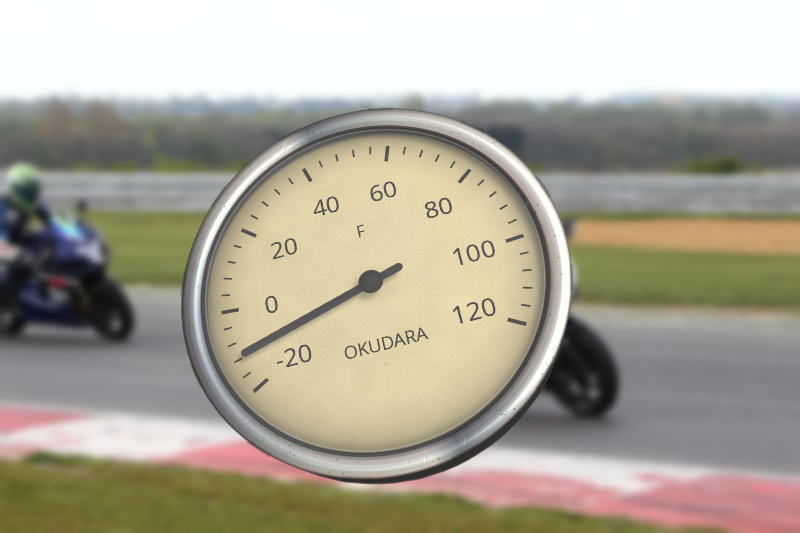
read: {"value": -12, "unit": "°F"}
